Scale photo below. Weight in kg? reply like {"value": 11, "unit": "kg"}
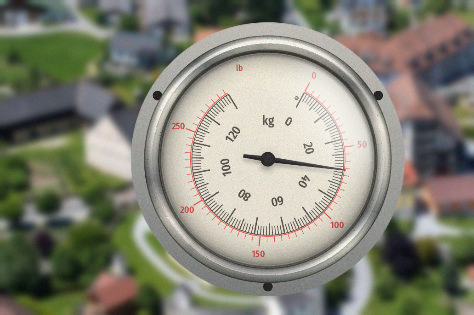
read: {"value": 30, "unit": "kg"}
